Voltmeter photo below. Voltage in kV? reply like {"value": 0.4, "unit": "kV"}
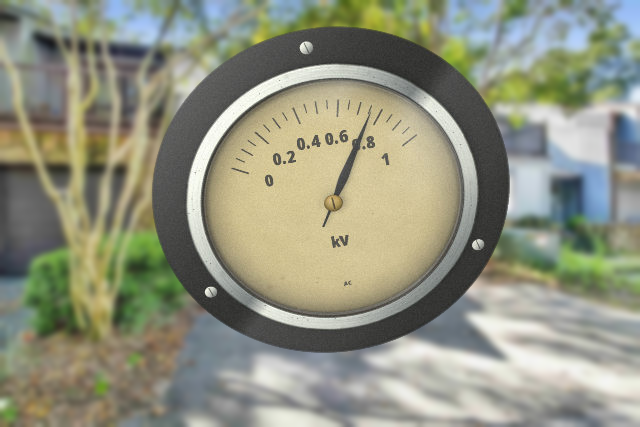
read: {"value": 0.75, "unit": "kV"}
